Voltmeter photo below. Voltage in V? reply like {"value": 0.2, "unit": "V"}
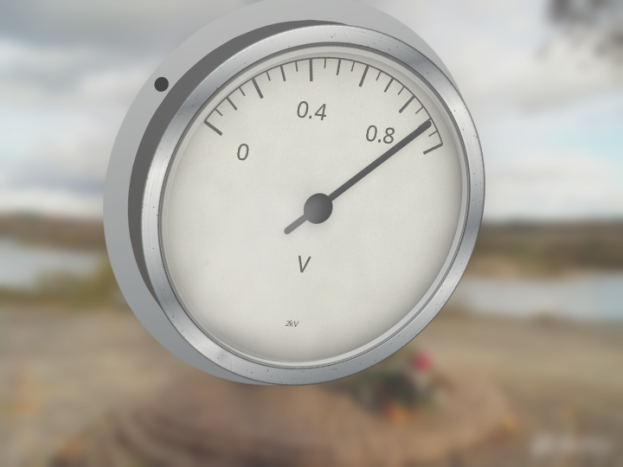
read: {"value": 0.9, "unit": "V"}
